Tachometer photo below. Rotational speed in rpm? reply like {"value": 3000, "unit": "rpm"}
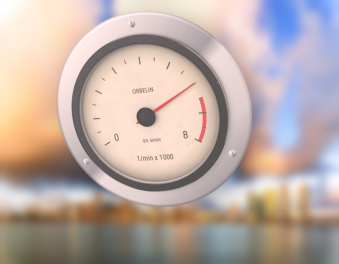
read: {"value": 6000, "unit": "rpm"}
